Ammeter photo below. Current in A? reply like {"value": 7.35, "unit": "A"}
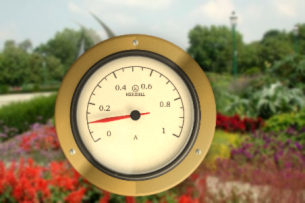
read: {"value": 0.1, "unit": "A"}
